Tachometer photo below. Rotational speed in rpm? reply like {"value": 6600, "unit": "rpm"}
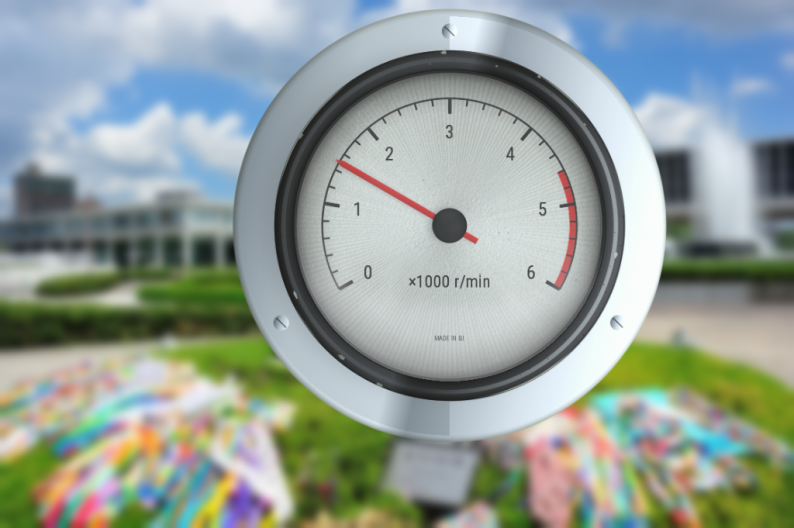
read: {"value": 1500, "unit": "rpm"}
